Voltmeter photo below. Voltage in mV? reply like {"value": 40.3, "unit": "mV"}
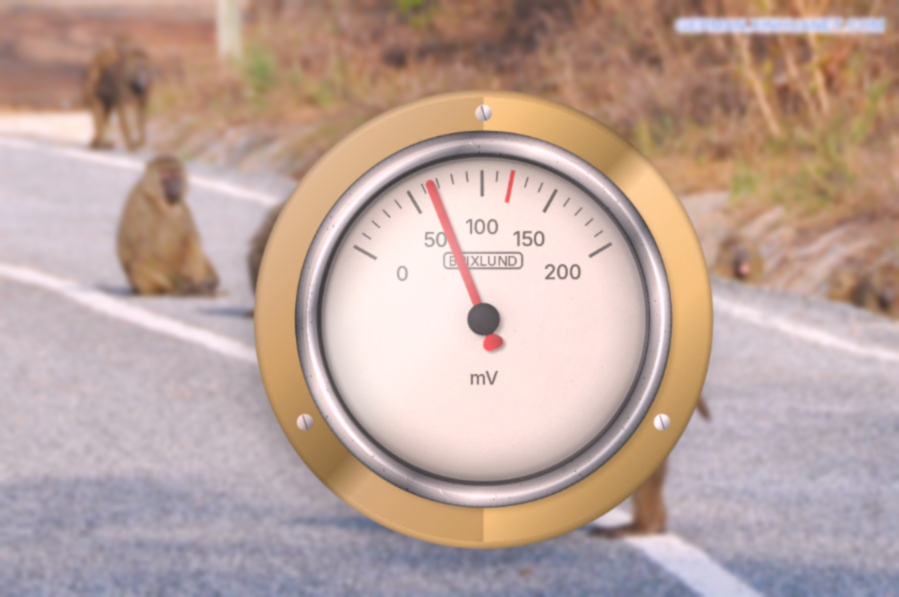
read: {"value": 65, "unit": "mV"}
